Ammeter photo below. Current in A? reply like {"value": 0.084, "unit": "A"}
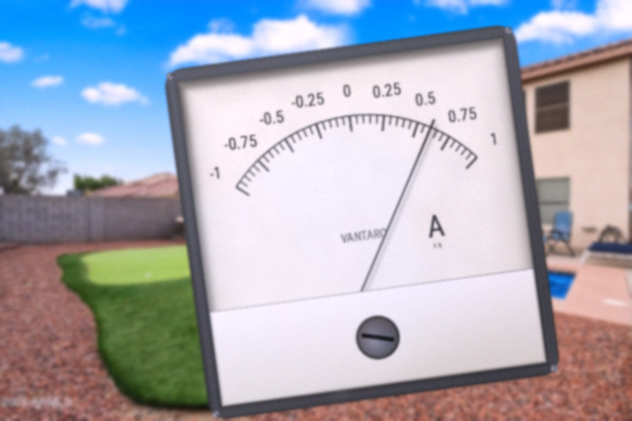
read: {"value": 0.6, "unit": "A"}
